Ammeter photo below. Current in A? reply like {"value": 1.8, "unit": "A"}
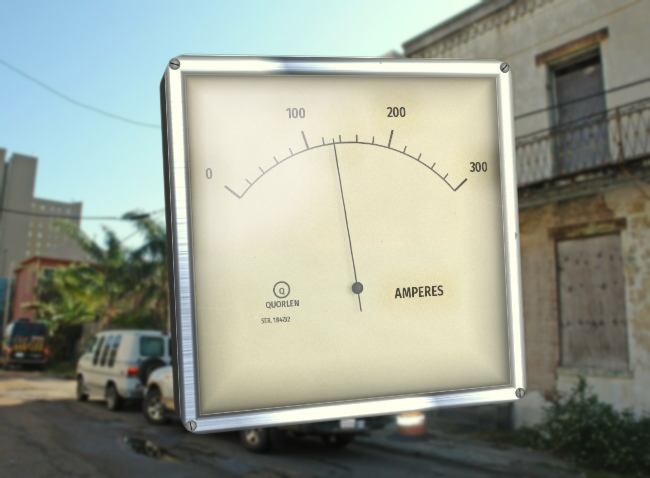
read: {"value": 130, "unit": "A"}
